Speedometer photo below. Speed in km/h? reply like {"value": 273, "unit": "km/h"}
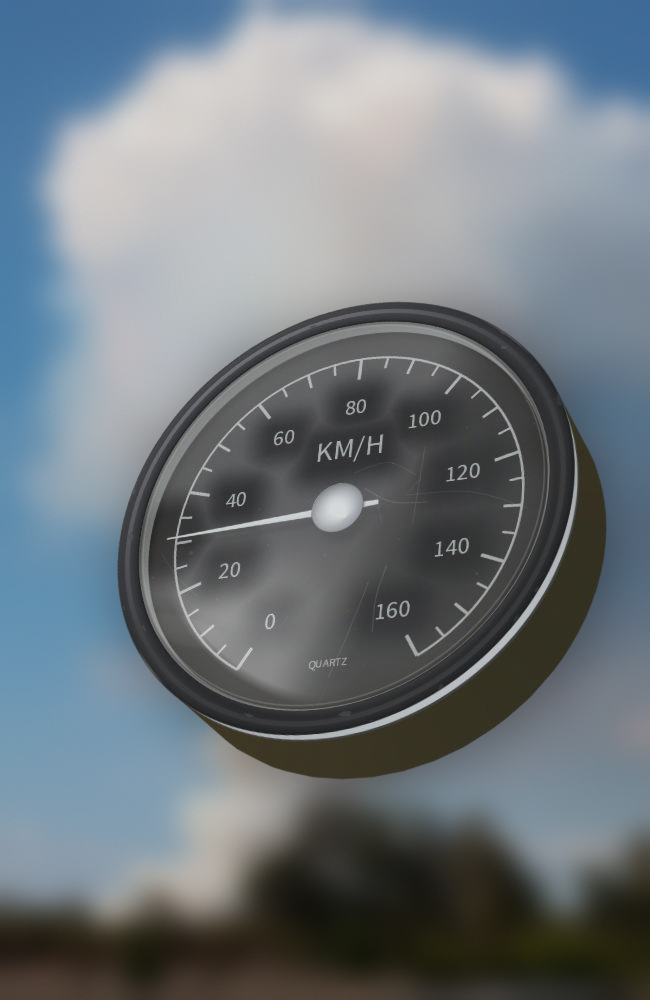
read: {"value": 30, "unit": "km/h"}
